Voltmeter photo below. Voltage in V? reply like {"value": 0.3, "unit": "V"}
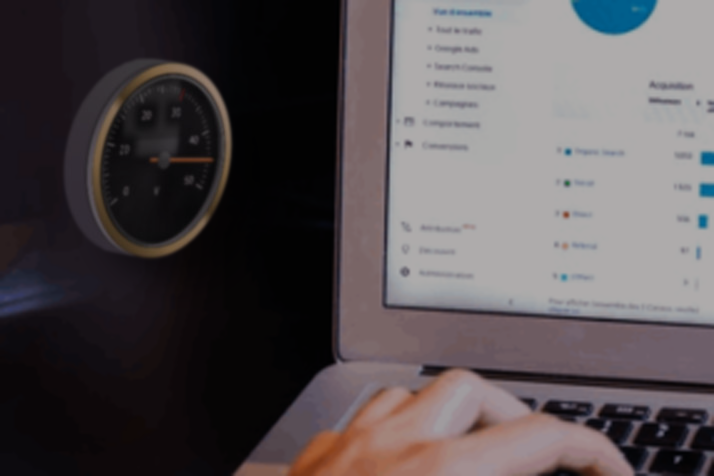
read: {"value": 45, "unit": "V"}
